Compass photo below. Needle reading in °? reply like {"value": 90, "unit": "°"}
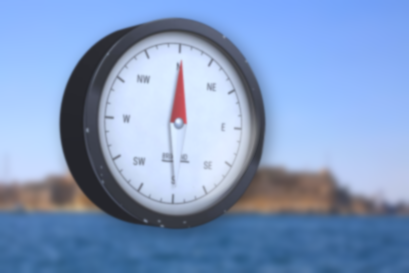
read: {"value": 0, "unit": "°"}
